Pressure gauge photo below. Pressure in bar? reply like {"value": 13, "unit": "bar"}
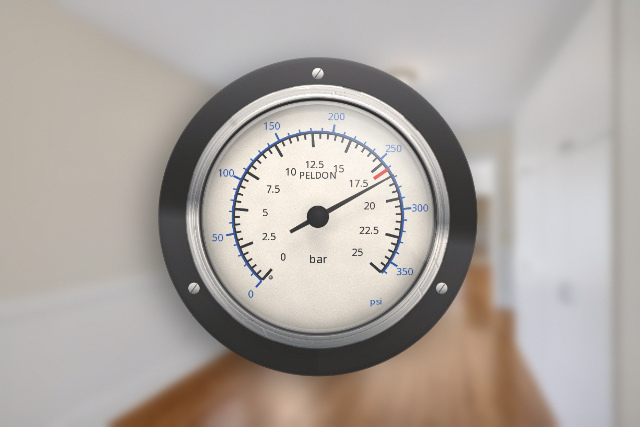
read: {"value": 18.5, "unit": "bar"}
